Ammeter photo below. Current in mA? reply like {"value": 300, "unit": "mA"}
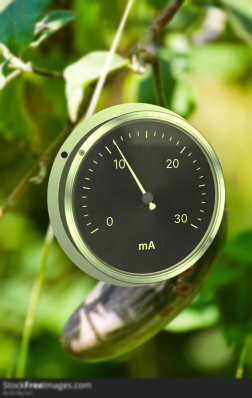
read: {"value": 11, "unit": "mA"}
